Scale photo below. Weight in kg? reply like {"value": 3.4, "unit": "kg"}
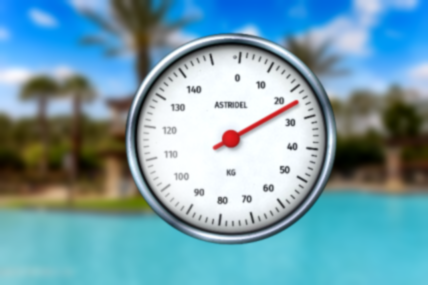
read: {"value": 24, "unit": "kg"}
